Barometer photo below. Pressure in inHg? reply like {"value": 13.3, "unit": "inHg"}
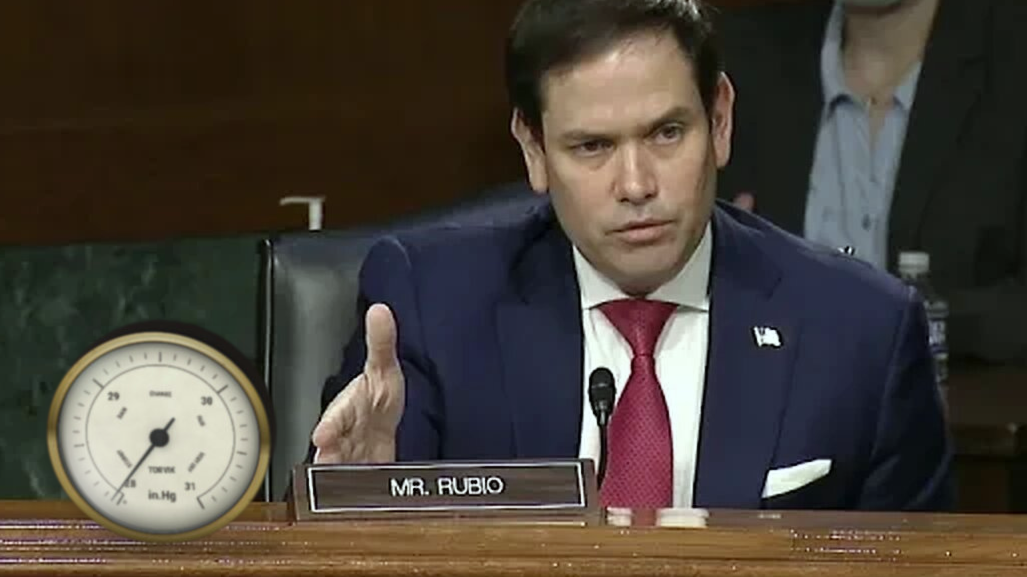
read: {"value": 28.05, "unit": "inHg"}
